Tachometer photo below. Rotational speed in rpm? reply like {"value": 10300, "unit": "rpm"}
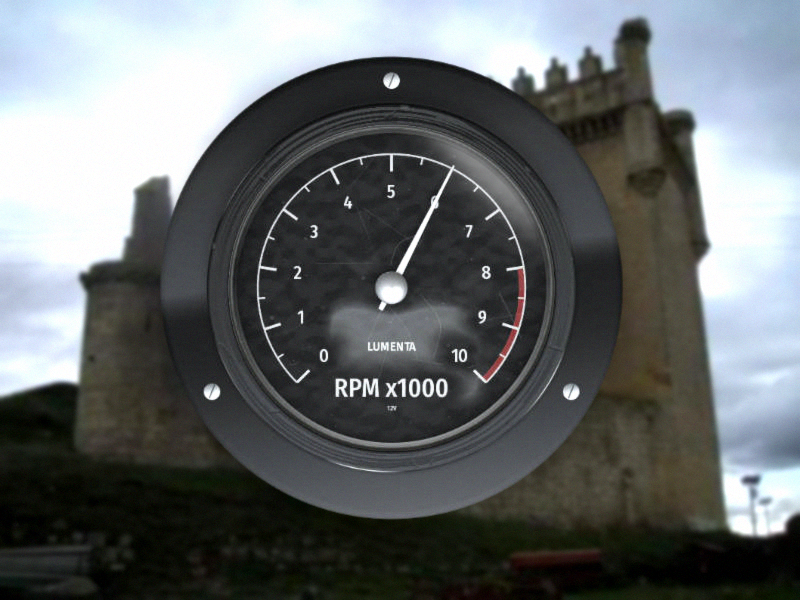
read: {"value": 6000, "unit": "rpm"}
